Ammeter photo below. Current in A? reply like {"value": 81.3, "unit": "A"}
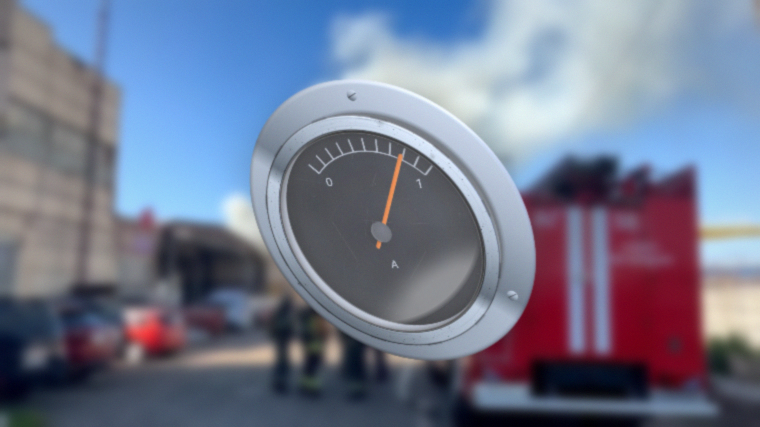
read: {"value": 0.8, "unit": "A"}
